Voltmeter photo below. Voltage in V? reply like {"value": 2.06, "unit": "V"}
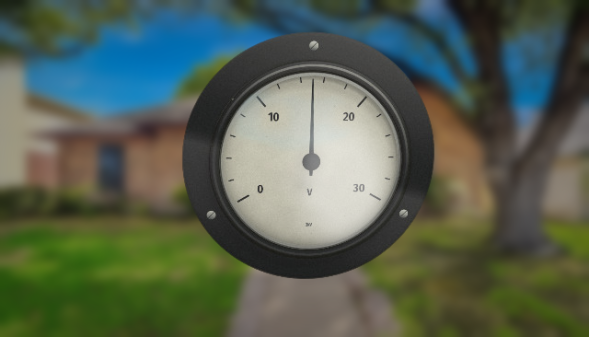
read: {"value": 15, "unit": "V"}
